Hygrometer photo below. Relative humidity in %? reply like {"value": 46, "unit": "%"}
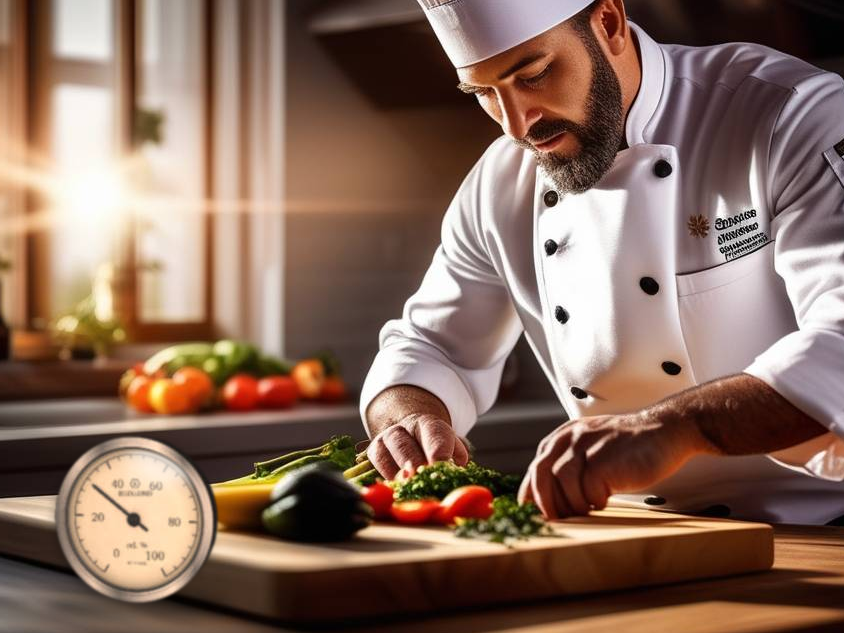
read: {"value": 32, "unit": "%"}
